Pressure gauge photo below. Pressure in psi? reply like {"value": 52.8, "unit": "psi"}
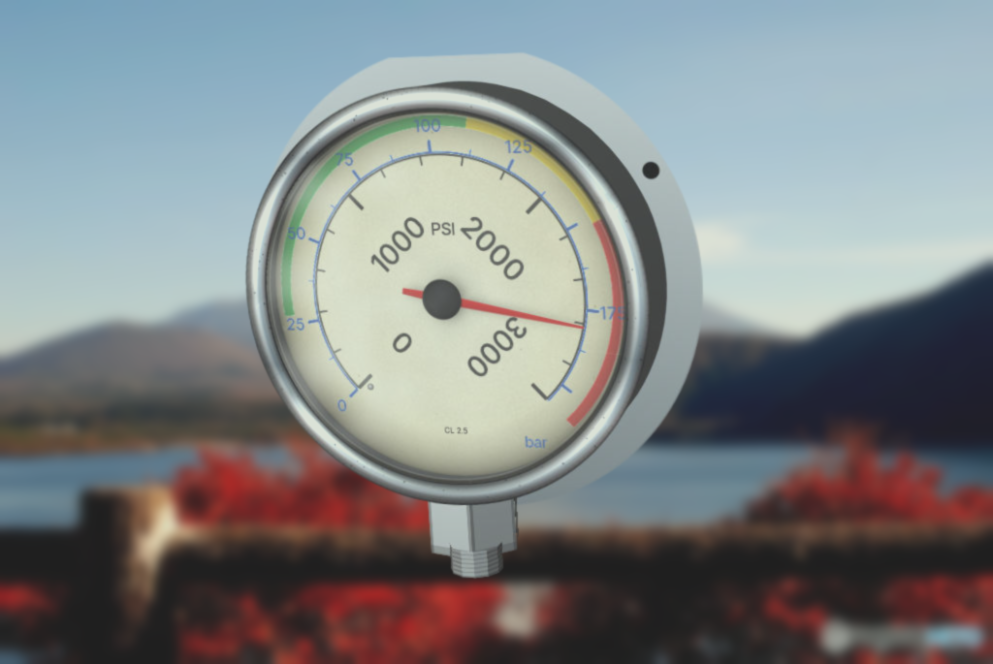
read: {"value": 2600, "unit": "psi"}
